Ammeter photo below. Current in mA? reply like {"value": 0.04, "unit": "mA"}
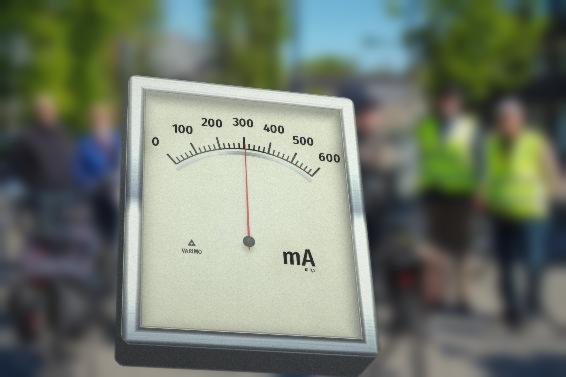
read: {"value": 300, "unit": "mA"}
